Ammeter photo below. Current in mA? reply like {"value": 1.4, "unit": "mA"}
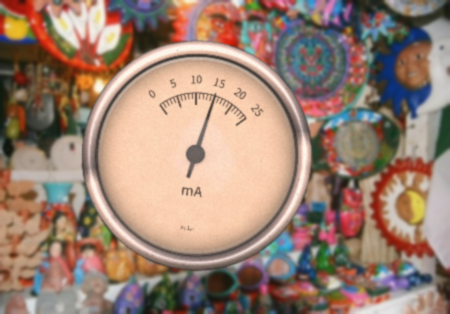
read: {"value": 15, "unit": "mA"}
